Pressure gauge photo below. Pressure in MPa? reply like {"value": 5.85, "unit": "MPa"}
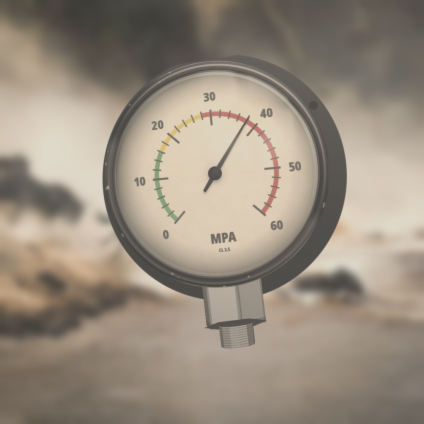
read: {"value": 38, "unit": "MPa"}
